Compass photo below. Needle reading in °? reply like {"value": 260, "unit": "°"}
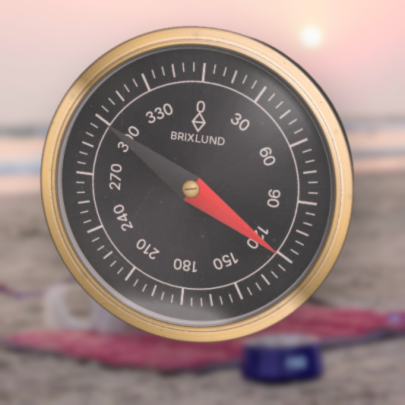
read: {"value": 120, "unit": "°"}
